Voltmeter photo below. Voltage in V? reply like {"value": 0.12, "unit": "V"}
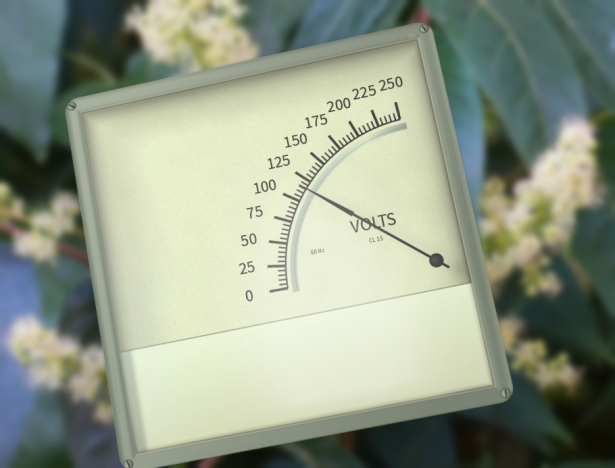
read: {"value": 115, "unit": "V"}
